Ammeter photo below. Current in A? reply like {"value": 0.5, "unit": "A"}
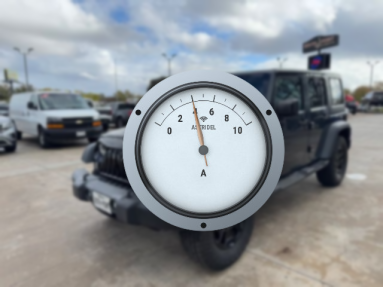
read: {"value": 4, "unit": "A"}
